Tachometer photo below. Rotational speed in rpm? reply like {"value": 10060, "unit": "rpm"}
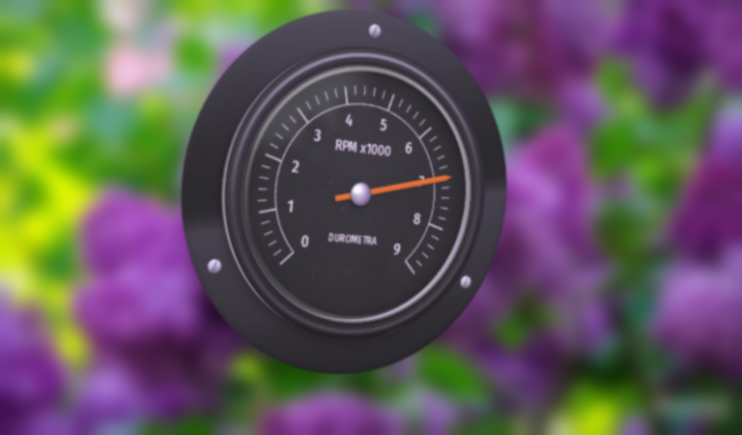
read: {"value": 7000, "unit": "rpm"}
